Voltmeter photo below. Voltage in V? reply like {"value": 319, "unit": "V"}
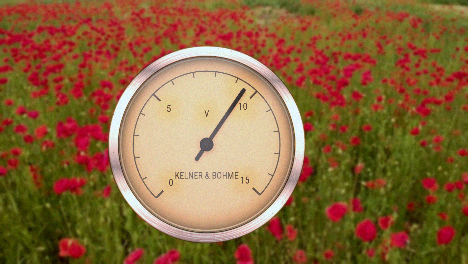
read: {"value": 9.5, "unit": "V"}
